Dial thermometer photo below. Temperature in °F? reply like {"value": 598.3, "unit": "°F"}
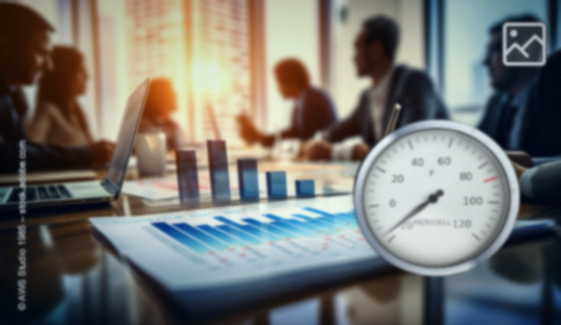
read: {"value": -16, "unit": "°F"}
